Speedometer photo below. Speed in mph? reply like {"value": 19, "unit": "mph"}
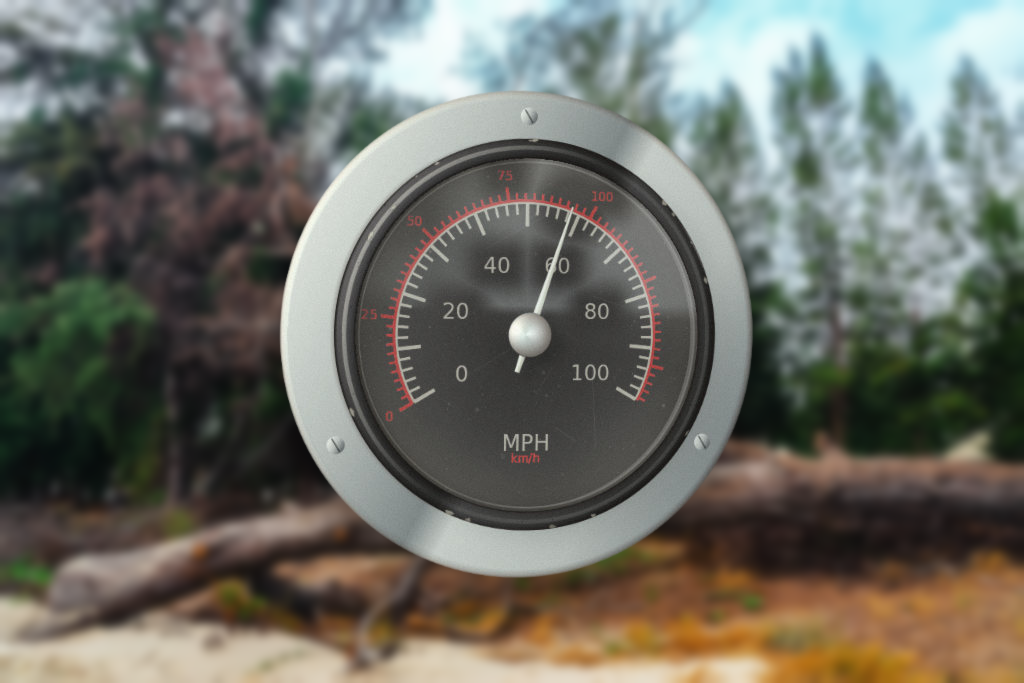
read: {"value": 58, "unit": "mph"}
